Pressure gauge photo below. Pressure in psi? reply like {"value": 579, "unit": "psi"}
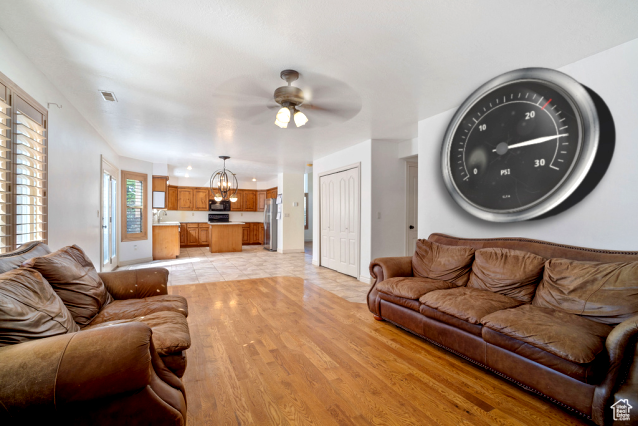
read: {"value": 26, "unit": "psi"}
